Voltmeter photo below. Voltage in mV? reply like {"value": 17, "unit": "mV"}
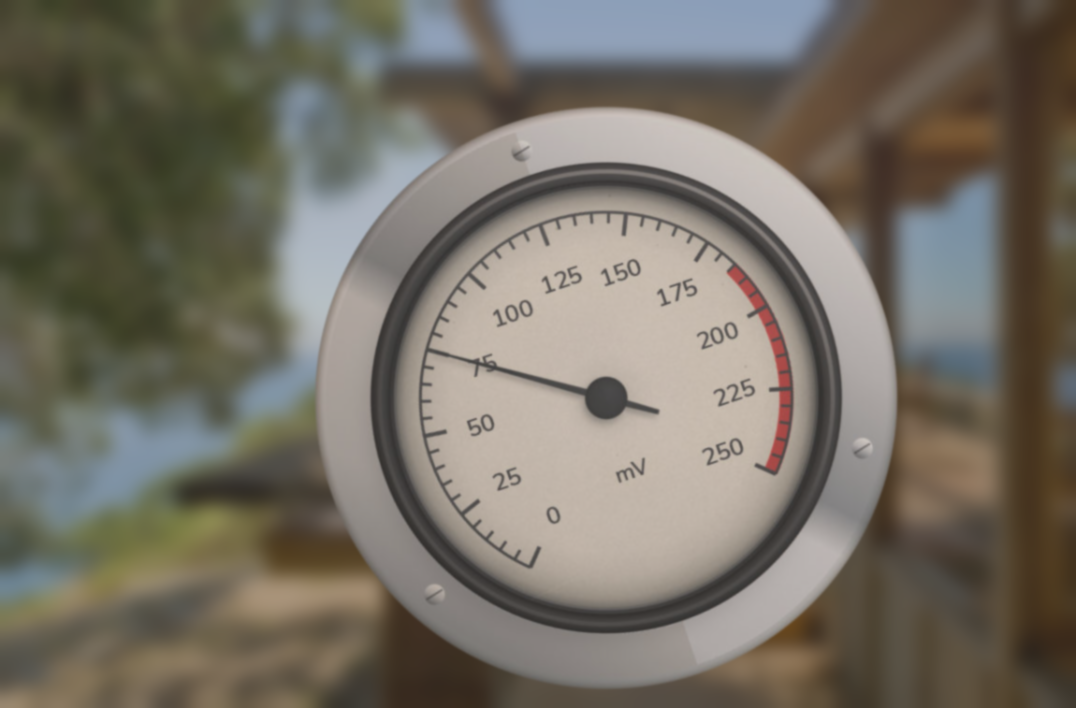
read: {"value": 75, "unit": "mV"}
